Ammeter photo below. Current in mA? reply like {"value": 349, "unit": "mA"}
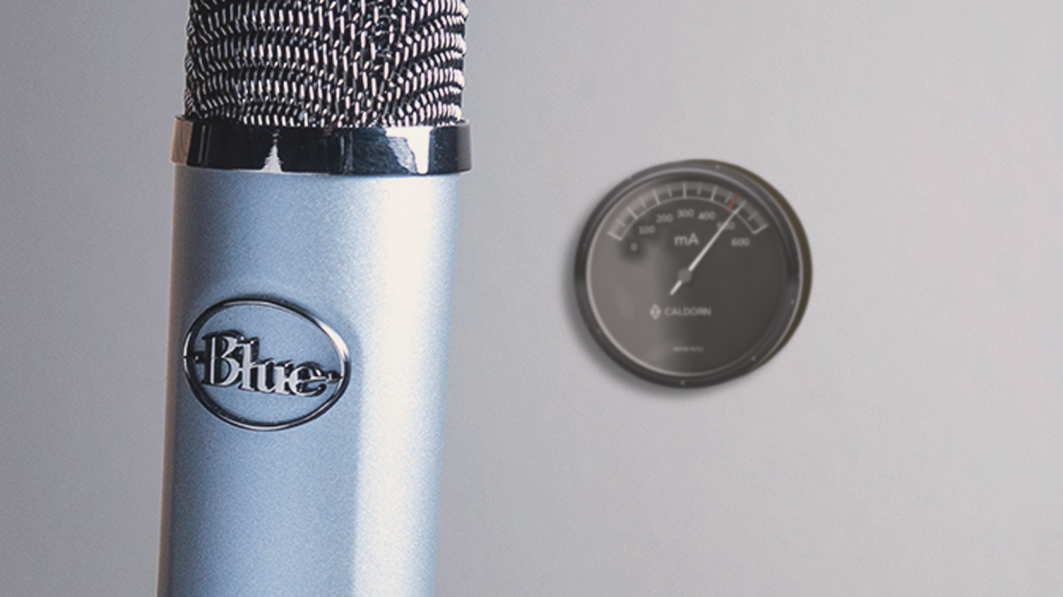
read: {"value": 500, "unit": "mA"}
